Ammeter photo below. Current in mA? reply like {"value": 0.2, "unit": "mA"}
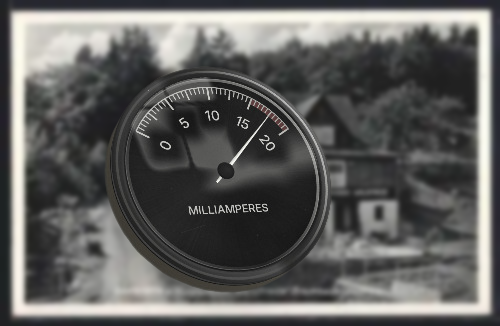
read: {"value": 17.5, "unit": "mA"}
